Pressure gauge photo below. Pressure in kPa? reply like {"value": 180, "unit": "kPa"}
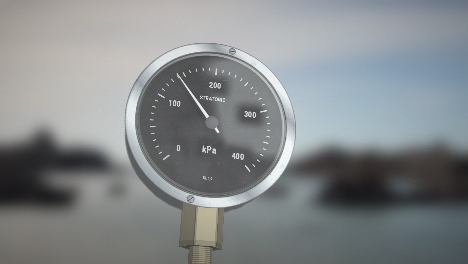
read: {"value": 140, "unit": "kPa"}
